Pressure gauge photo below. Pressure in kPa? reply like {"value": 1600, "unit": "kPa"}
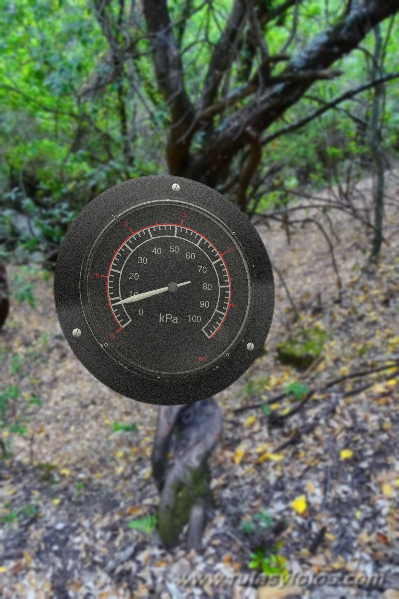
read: {"value": 8, "unit": "kPa"}
